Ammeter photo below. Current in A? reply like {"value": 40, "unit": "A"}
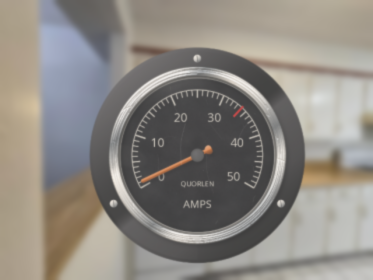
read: {"value": 1, "unit": "A"}
